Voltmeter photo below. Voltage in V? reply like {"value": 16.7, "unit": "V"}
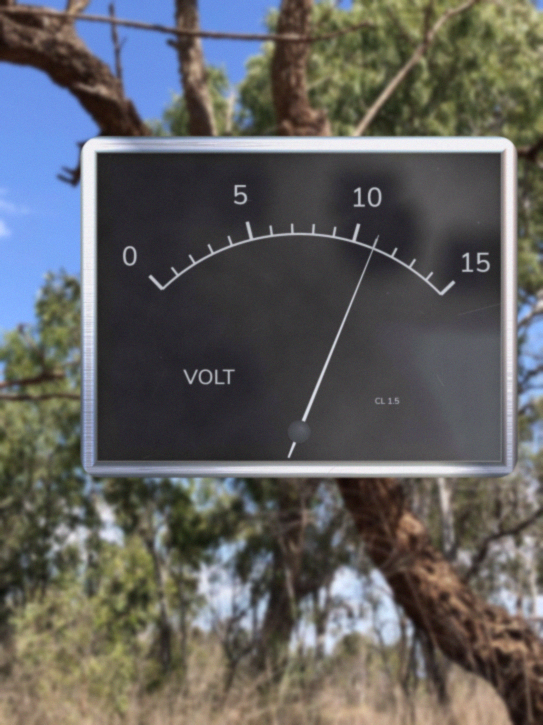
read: {"value": 11, "unit": "V"}
